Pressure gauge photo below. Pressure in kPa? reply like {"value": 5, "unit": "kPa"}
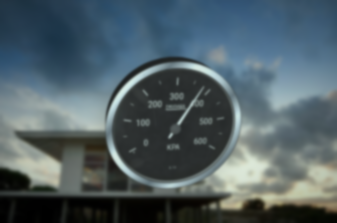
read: {"value": 375, "unit": "kPa"}
